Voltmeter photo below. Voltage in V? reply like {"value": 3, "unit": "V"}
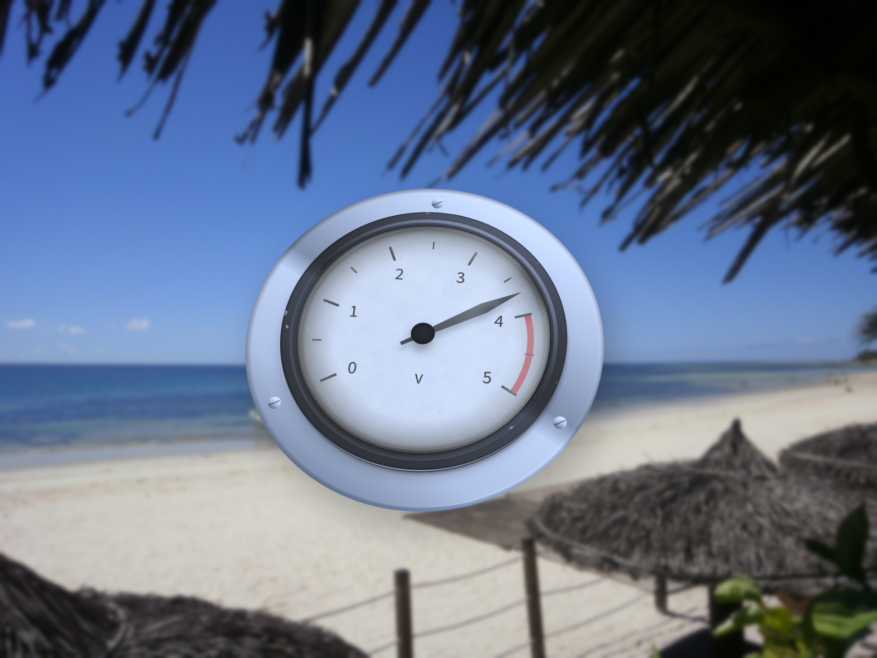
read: {"value": 3.75, "unit": "V"}
